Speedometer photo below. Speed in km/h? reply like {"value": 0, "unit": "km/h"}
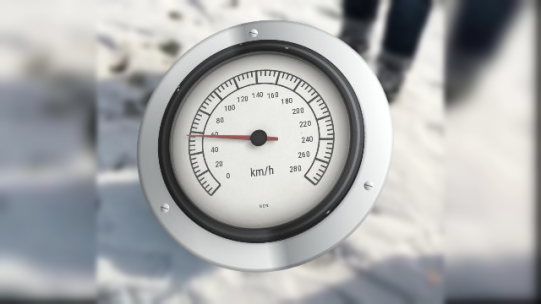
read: {"value": 56, "unit": "km/h"}
